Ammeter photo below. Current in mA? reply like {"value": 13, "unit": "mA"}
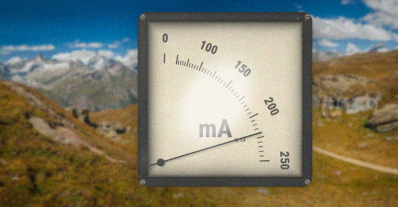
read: {"value": 220, "unit": "mA"}
